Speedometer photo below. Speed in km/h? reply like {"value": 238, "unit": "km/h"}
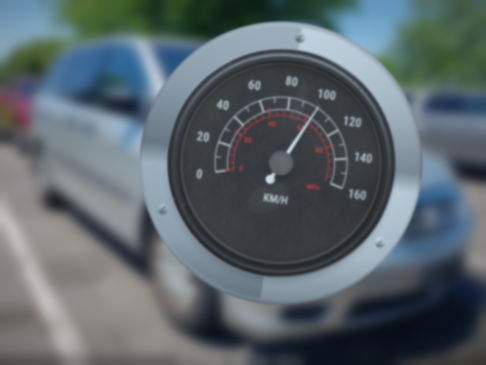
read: {"value": 100, "unit": "km/h"}
